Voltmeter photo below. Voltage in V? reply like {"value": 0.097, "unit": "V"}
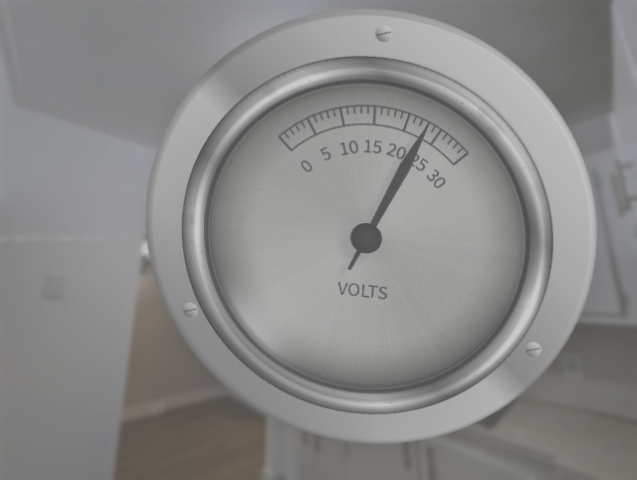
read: {"value": 23, "unit": "V"}
